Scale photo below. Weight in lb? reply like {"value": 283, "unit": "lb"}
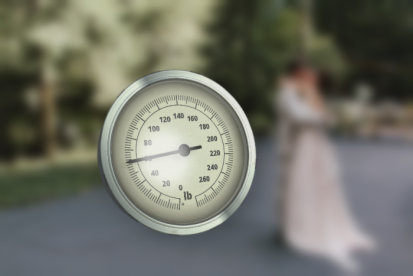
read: {"value": 60, "unit": "lb"}
